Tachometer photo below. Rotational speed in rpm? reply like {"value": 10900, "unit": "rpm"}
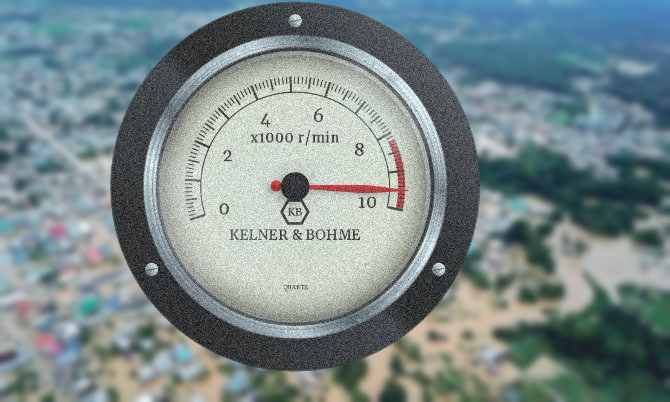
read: {"value": 9500, "unit": "rpm"}
